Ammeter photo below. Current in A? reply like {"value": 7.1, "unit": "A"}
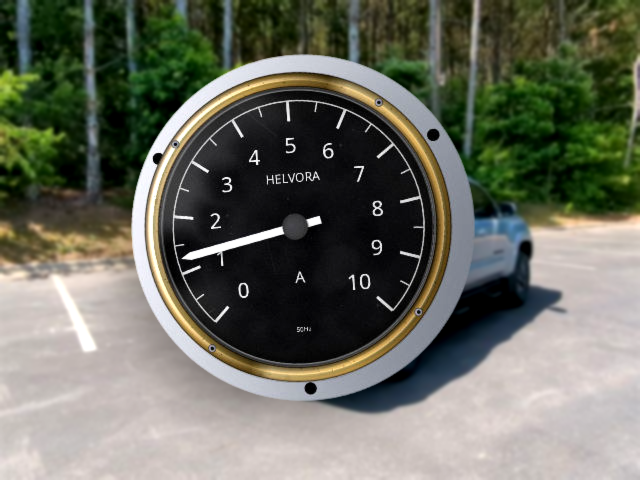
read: {"value": 1.25, "unit": "A"}
